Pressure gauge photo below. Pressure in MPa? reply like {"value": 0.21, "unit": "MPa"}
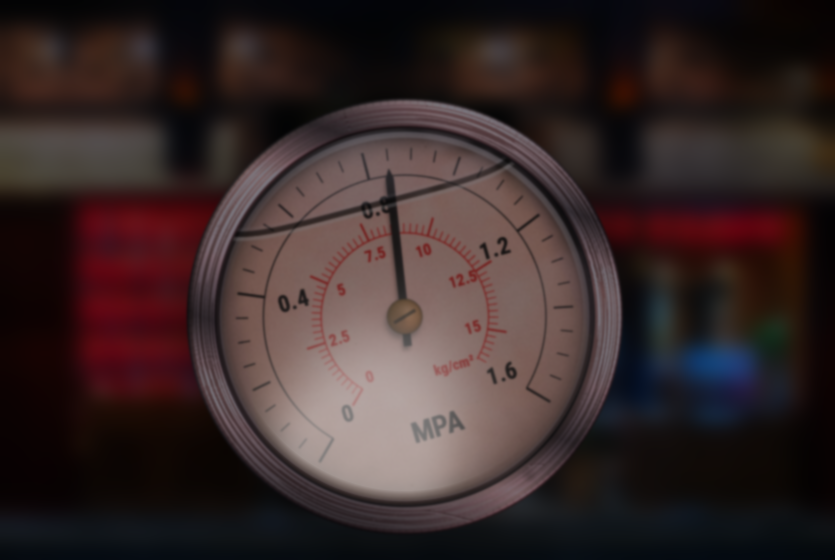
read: {"value": 0.85, "unit": "MPa"}
